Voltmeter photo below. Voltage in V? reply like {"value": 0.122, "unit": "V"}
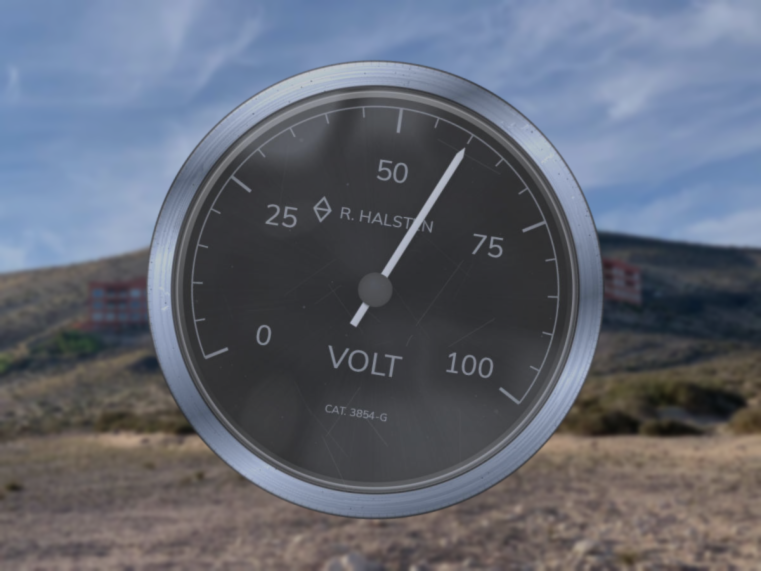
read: {"value": 60, "unit": "V"}
